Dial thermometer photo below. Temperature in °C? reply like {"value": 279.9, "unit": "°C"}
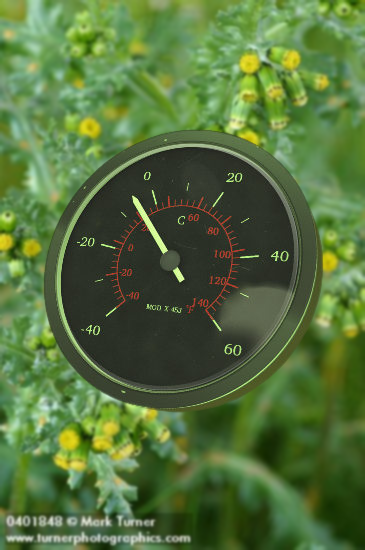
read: {"value": -5, "unit": "°C"}
